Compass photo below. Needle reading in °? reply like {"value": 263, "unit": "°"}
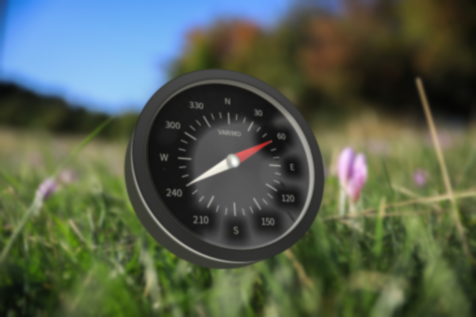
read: {"value": 60, "unit": "°"}
